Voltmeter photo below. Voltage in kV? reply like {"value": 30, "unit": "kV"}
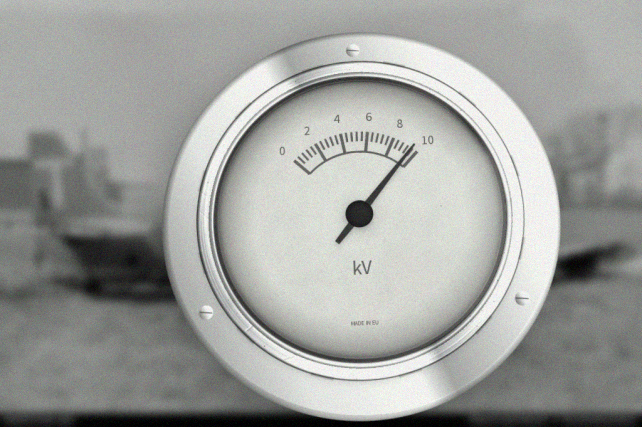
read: {"value": 9.6, "unit": "kV"}
